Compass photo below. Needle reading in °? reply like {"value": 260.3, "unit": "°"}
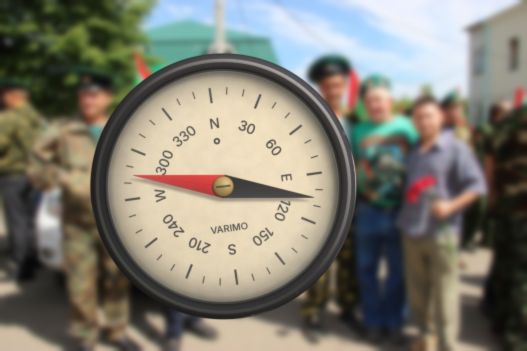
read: {"value": 285, "unit": "°"}
